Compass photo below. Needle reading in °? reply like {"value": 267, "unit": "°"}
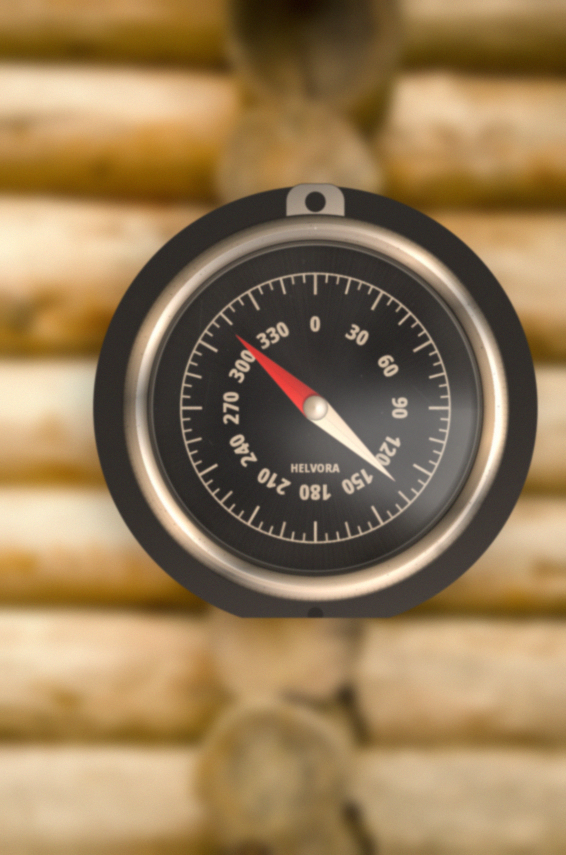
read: {"value": 312.5, "unit": "°"}
